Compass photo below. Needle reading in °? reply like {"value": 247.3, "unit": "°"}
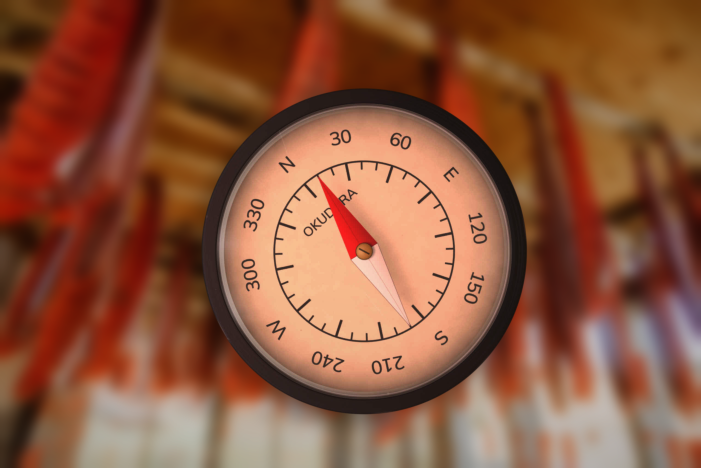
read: {"value": 10, "unit": "°"}
